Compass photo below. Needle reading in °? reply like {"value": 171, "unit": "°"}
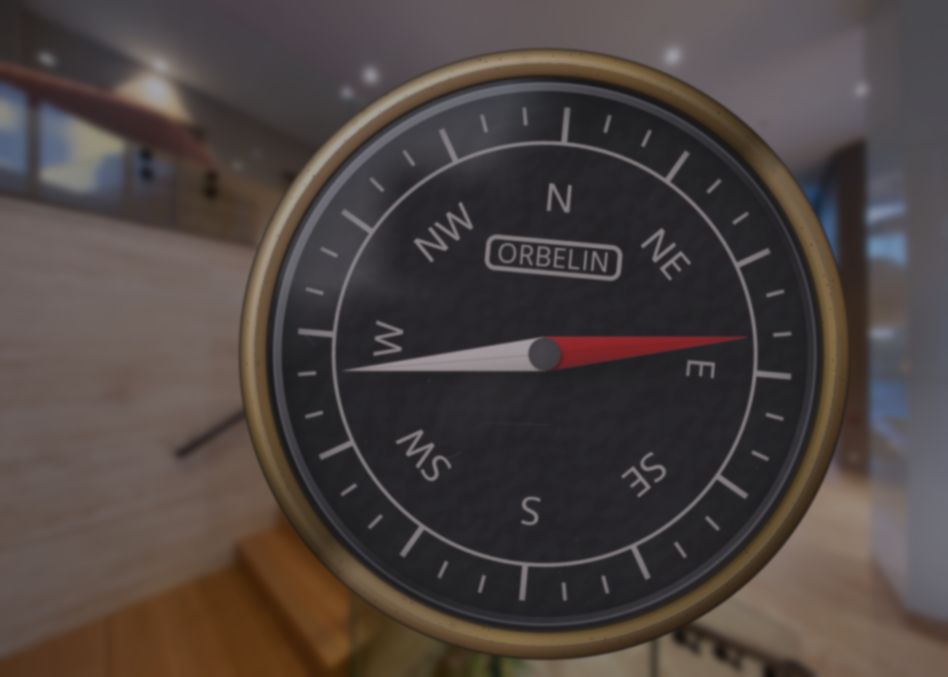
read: {"value": 80, "unit": "°"}
